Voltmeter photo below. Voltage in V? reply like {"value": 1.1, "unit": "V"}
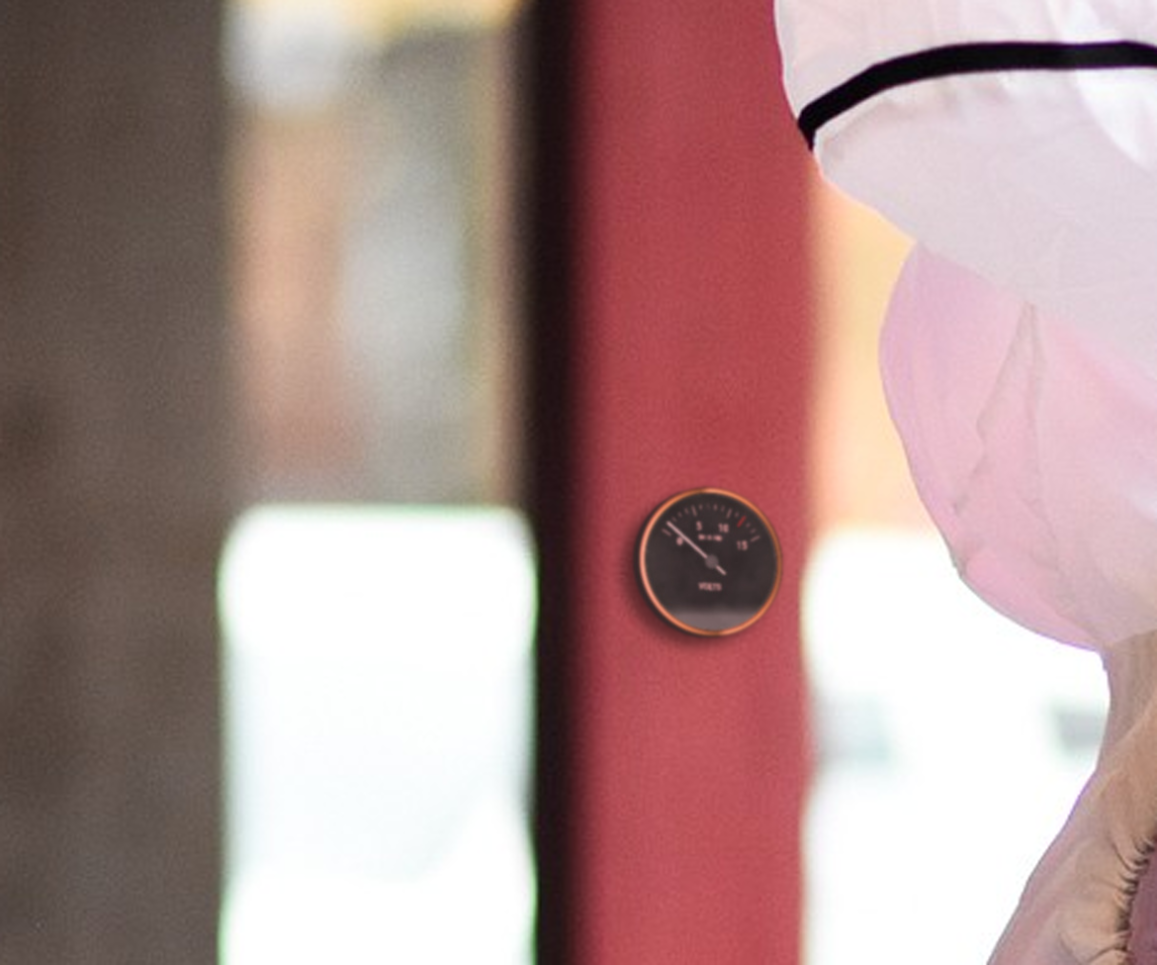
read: {"value": 1, "unit": "V"}
